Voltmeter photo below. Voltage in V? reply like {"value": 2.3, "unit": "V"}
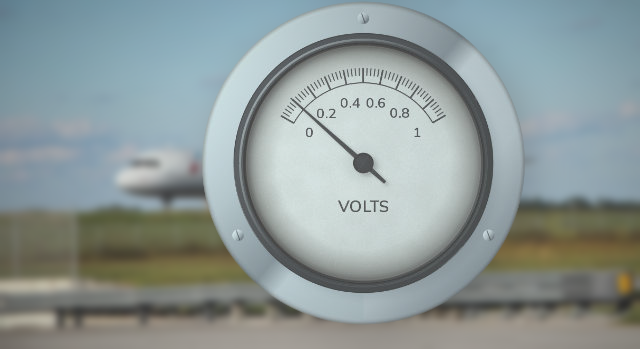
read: {"value": 0.1, "unit": "V"}
